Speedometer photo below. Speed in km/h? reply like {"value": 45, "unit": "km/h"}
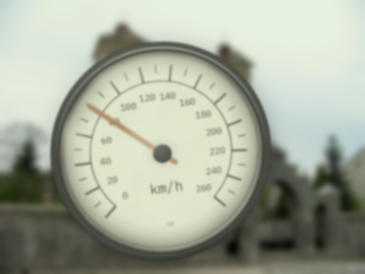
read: {"value": 80, "unit": "km/h"}
